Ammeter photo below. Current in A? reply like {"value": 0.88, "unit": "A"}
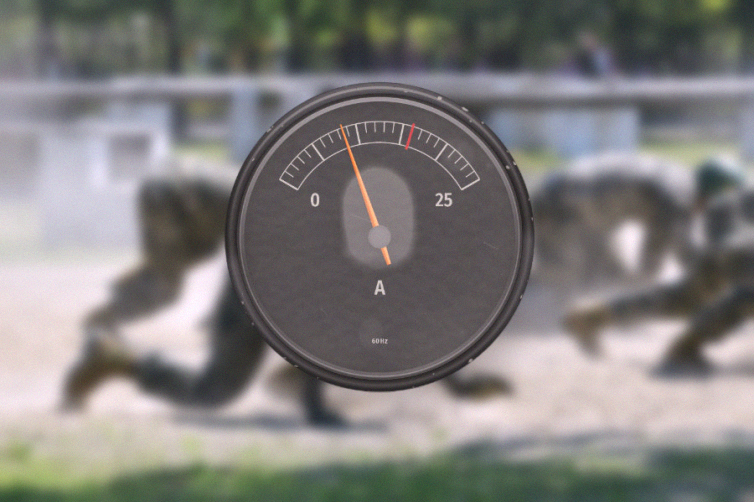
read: {"value": 8.5, "unit": "A"}
